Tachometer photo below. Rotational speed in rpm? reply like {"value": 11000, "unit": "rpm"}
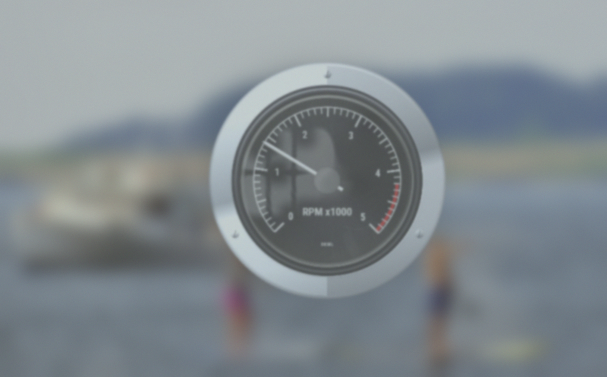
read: {"value": 1400, "unit": "rpm"}
